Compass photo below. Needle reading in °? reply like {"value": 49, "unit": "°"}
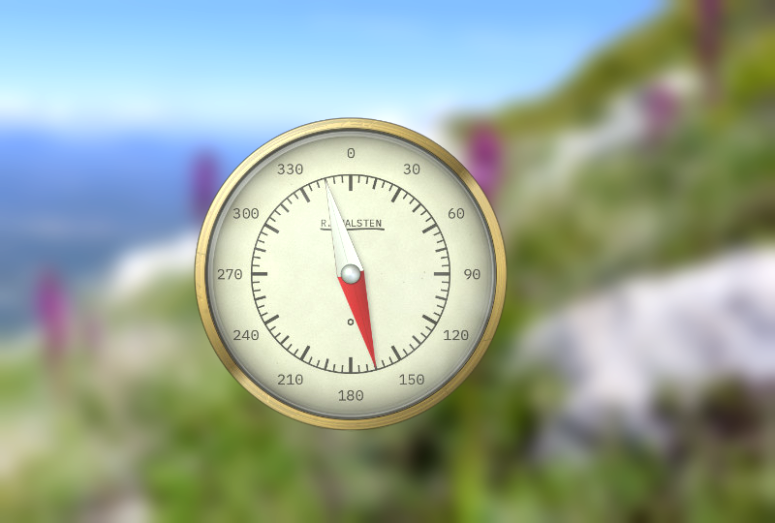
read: {"value": 165, "unit": "°"}
